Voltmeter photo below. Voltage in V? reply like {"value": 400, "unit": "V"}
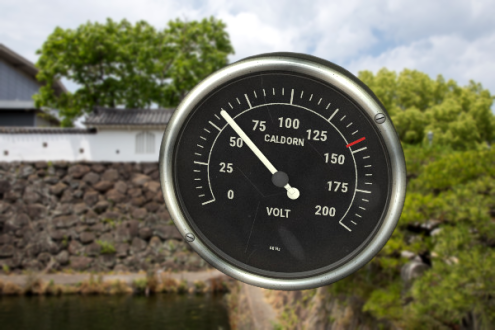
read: {"value": 60, "unit": "V"}
